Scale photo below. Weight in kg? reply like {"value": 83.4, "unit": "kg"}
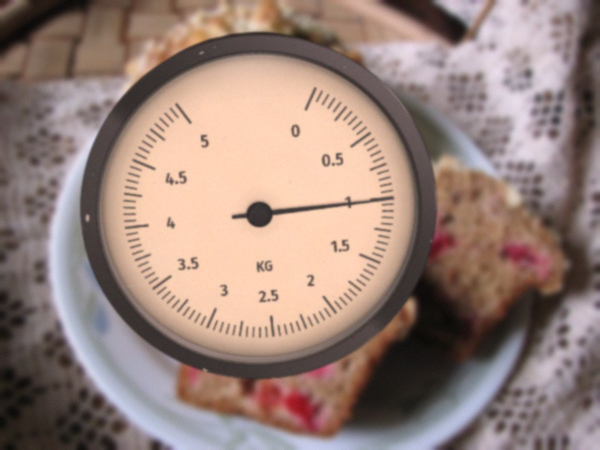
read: {"value": 1, "unit": "kg"}
